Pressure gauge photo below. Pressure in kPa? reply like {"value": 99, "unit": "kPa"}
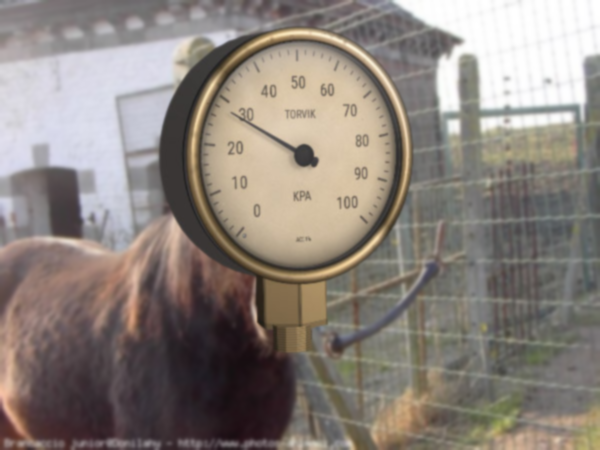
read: {"value": 28, "unit": "kPa"}
